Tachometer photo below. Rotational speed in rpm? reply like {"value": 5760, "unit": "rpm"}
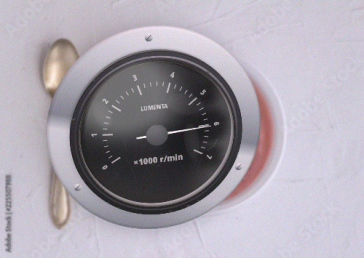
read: {"value": 6000, "unit": "rpm"}
